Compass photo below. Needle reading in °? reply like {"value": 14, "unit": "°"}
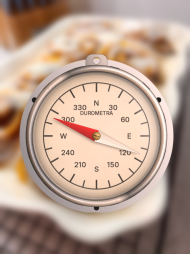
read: {"value": 292.5, "unit": "°"}
